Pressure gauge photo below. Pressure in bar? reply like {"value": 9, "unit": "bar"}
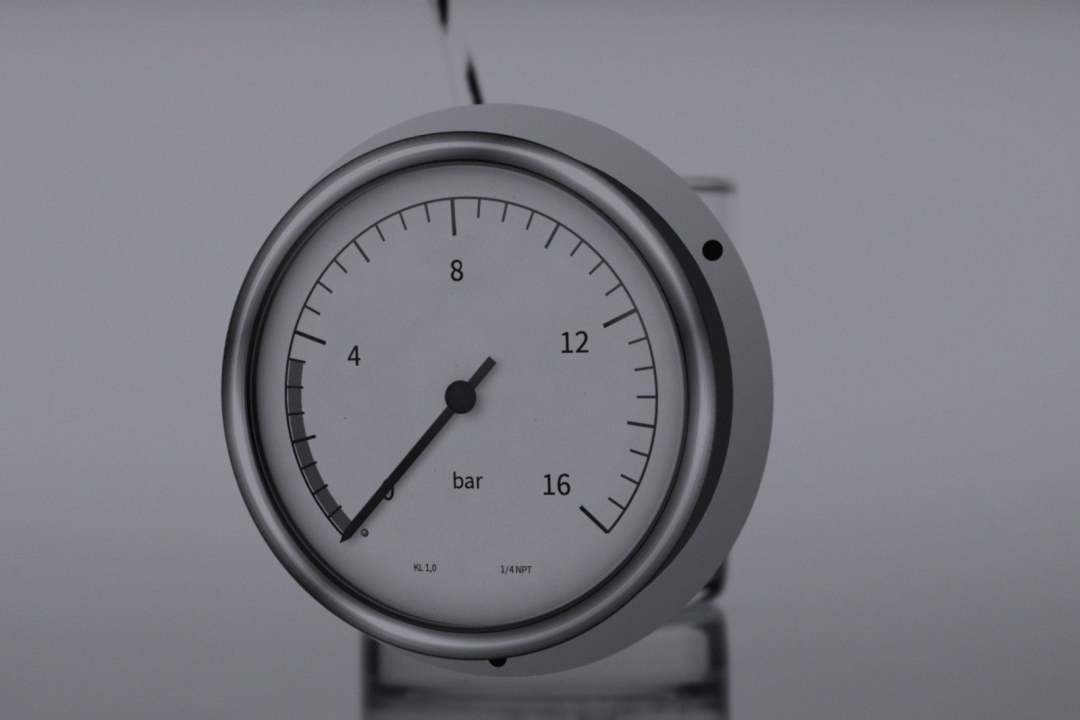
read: {"value": 0, "unit": "bar"}
